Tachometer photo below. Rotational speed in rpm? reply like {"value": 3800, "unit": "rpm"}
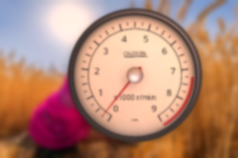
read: {"value": 250, "unit": "rpm"}
